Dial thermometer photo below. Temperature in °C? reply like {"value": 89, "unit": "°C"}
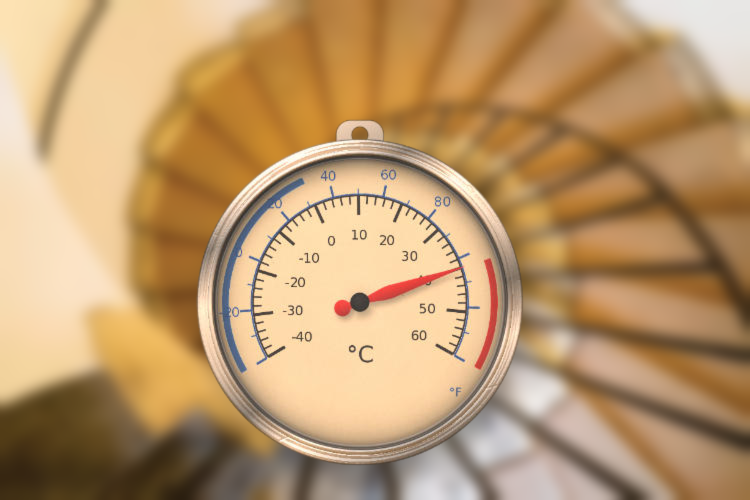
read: {"value": 40, "unit": "°C"}
